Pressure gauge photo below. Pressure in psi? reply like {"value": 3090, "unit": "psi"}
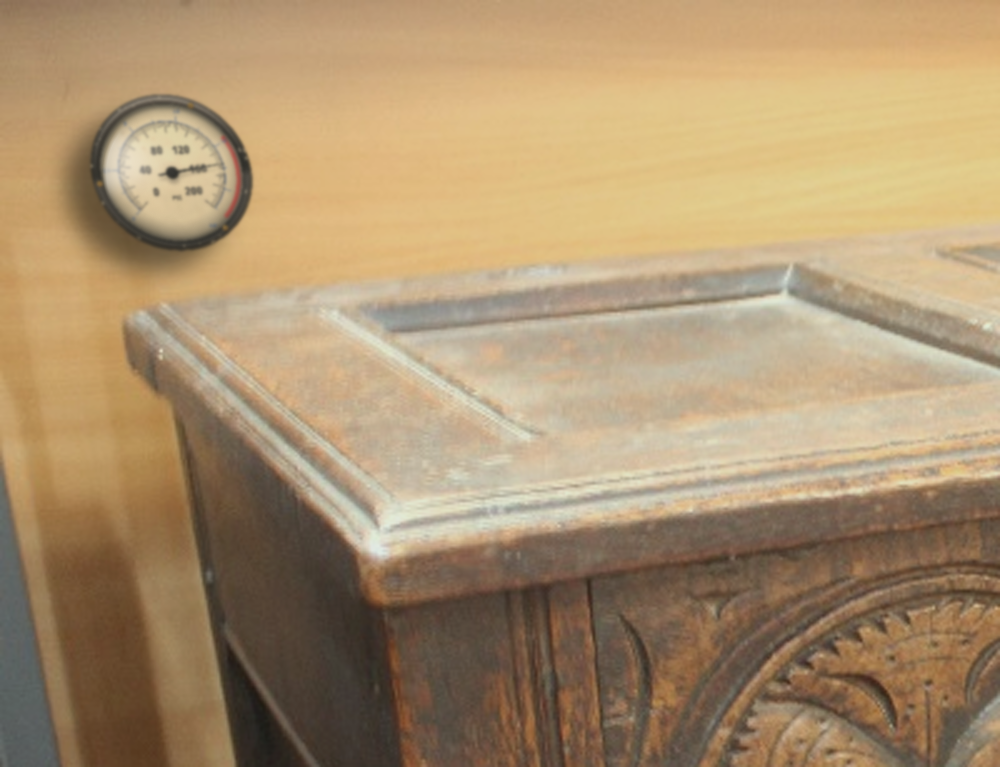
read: {"value": 160, "unit": "psi"}
